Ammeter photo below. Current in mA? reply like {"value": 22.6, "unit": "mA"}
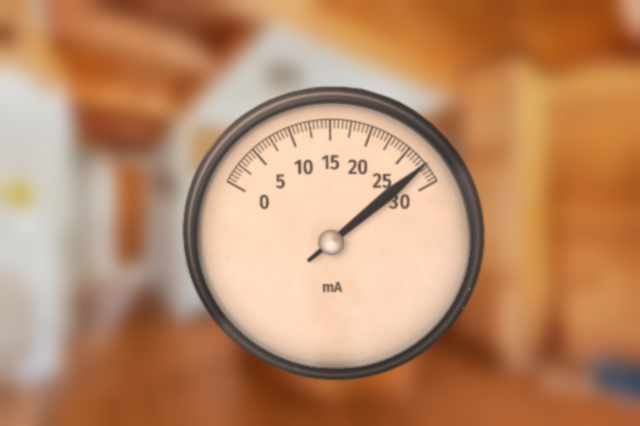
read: {"value": 27.5, "unit": "mA"}
